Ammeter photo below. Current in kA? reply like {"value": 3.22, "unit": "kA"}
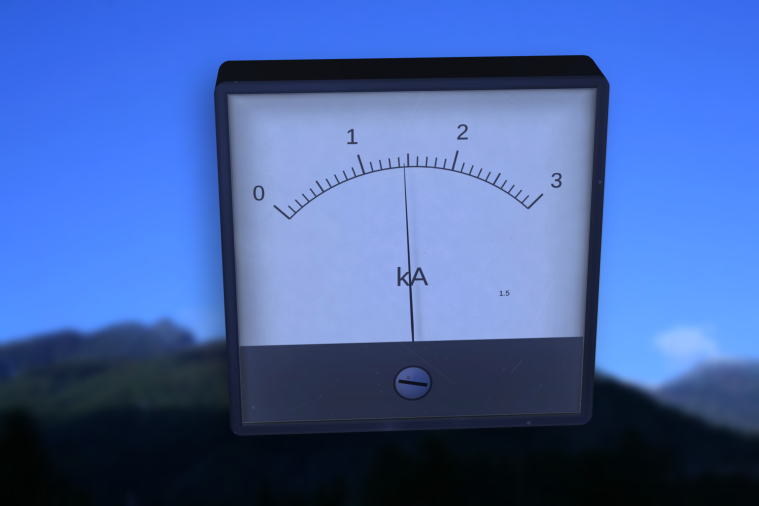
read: {"value": 1.45, "unit": "kA"}
